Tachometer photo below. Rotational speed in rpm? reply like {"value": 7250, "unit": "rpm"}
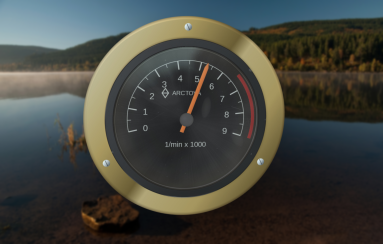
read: {"value": 5250, "unit": "rpm"}
